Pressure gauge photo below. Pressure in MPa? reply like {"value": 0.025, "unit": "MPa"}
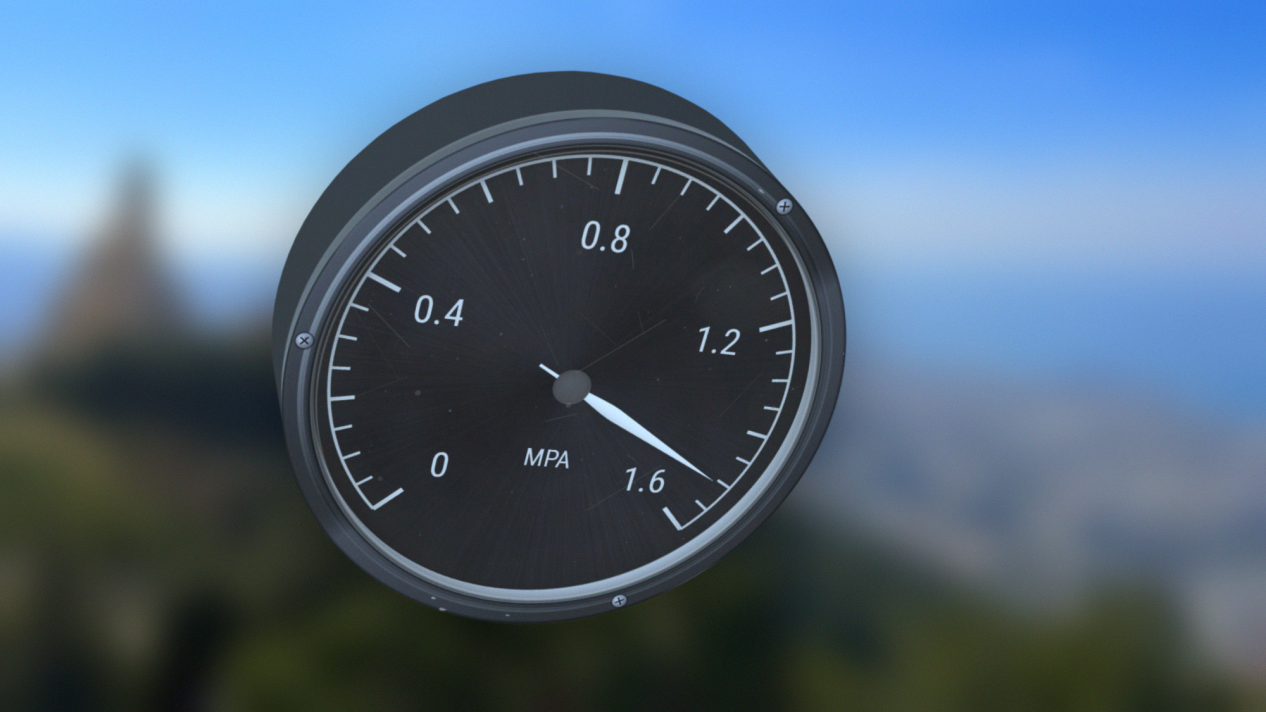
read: {"value": 1.5, "unit": "MPa"}
